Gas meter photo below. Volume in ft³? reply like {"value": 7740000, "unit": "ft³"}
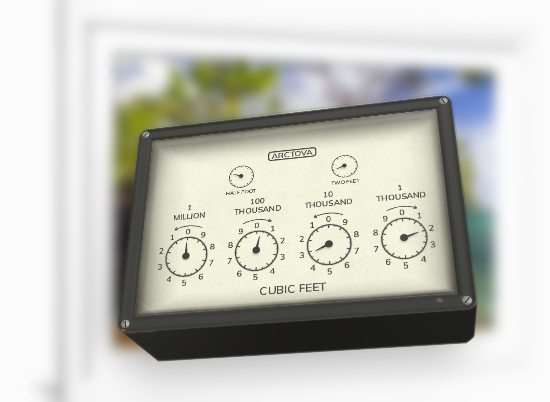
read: {"value": 3200, "unit": "ft³"}
